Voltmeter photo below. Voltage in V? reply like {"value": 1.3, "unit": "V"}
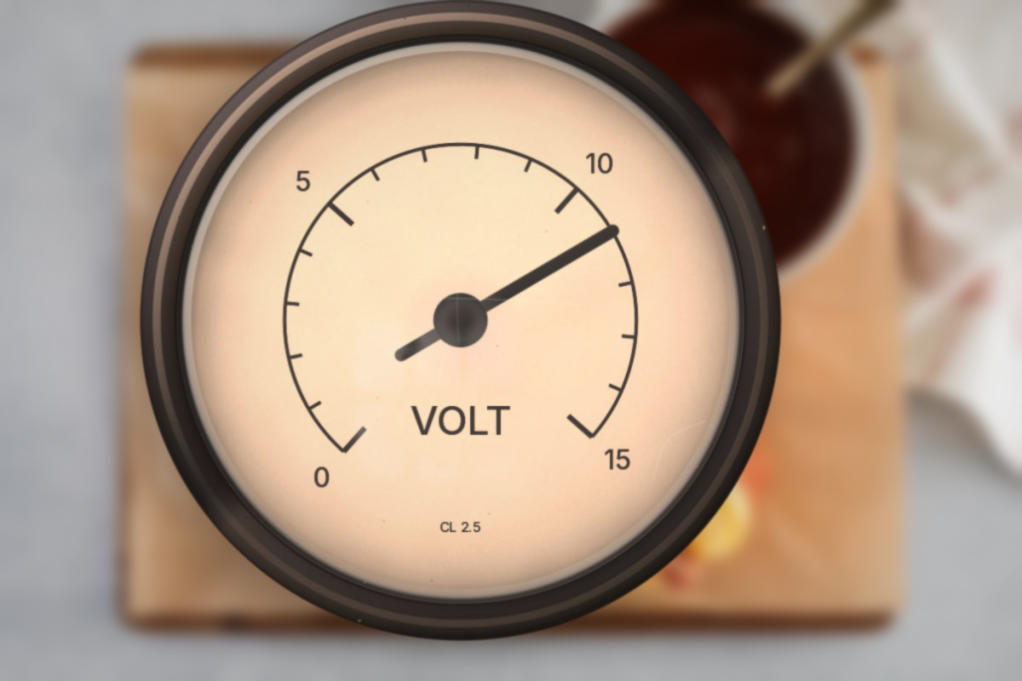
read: {"value": 11, "unit": "V"}
